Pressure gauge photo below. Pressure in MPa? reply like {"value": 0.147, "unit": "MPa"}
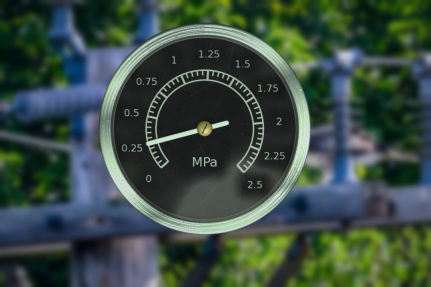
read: {"value": 0.25, "unit": "MPa"}
